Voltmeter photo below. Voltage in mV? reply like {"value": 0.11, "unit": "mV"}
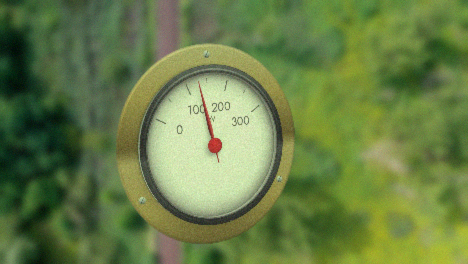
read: {"value": 125, "unit": "mV"}
